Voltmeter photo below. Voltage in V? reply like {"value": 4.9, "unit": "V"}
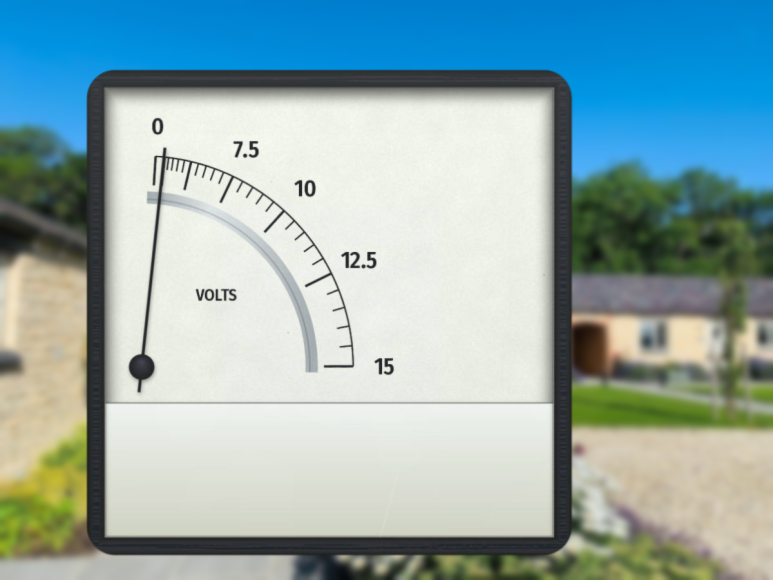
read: {"value": 2.5, "unit": "V"}
